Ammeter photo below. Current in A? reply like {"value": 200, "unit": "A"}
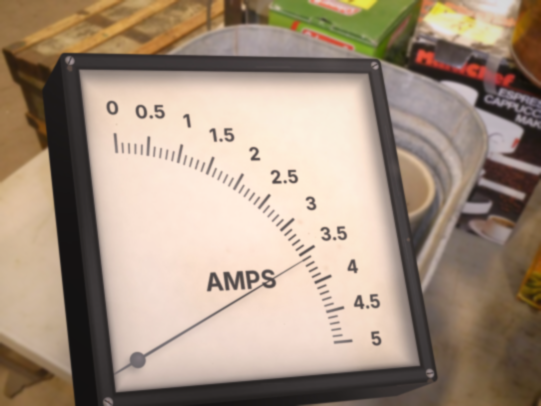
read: {"value": 3.6, "unit": "A"}
